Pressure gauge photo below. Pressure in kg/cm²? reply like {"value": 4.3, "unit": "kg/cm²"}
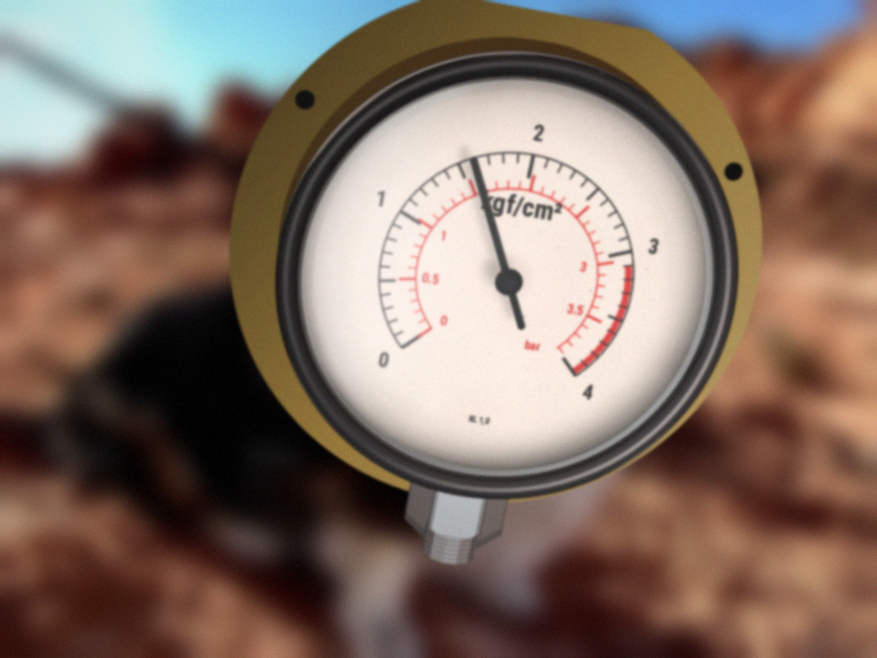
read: {"value": 1.6, "unit": "kg/cm²"}
